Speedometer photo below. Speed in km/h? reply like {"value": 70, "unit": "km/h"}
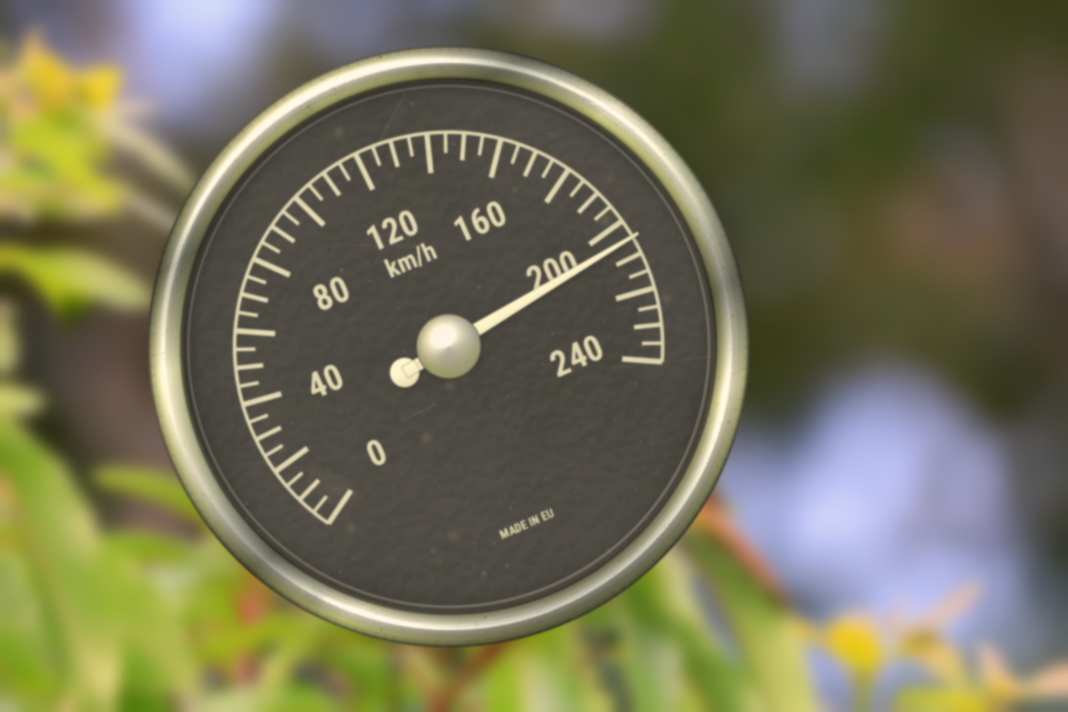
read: {"value": 205, "unit": "km/h"}
